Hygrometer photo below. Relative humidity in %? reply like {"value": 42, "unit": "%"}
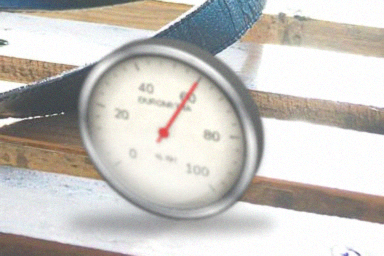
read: {"value": 60, "unit": "%"}
